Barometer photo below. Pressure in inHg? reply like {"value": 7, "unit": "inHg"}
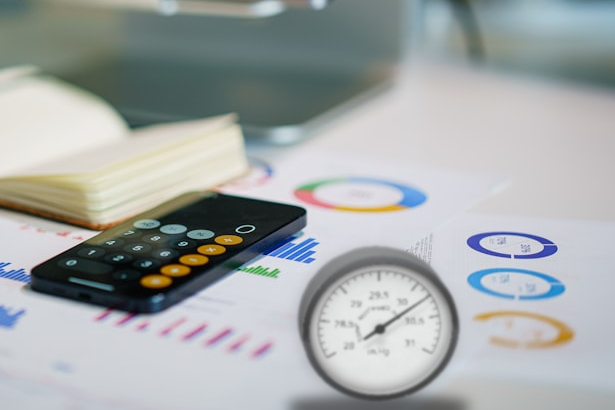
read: {"value": 30.2, "unit": "inHg"}
